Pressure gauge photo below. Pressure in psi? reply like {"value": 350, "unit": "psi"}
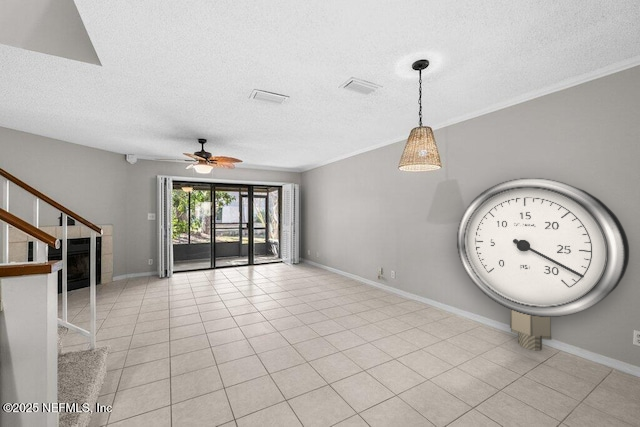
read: {"value": 28, "unit": "psi"}
